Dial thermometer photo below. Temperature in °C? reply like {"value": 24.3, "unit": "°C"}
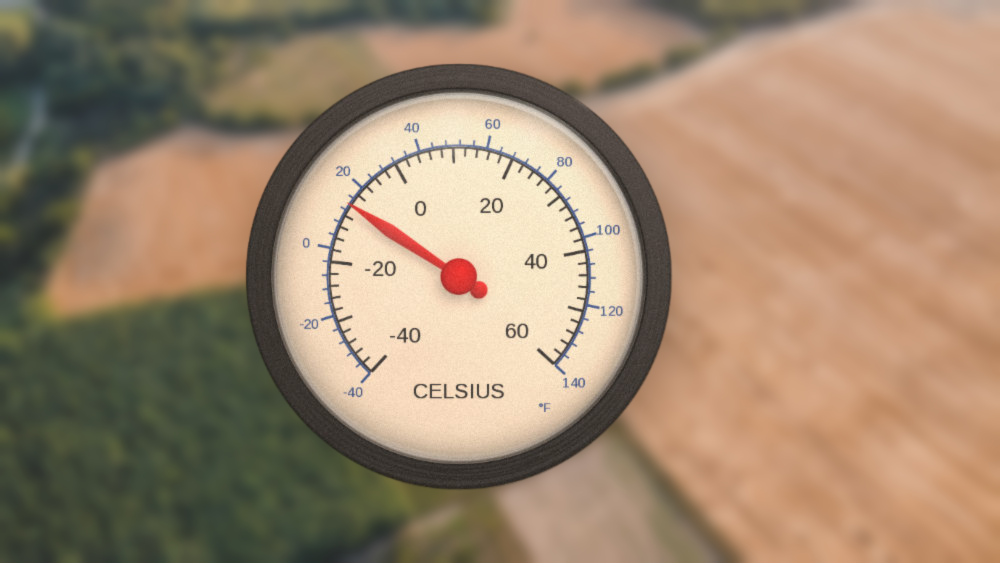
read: {"value": -10, "unit": "°C"}
